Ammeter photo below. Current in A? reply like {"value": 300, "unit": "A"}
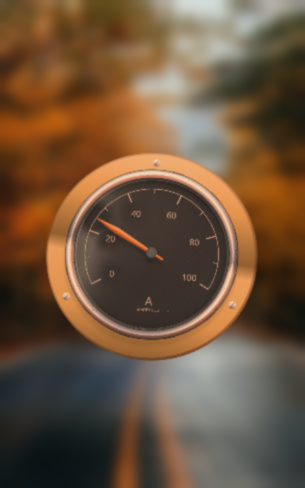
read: {"value": 25, "unit": "A"}
